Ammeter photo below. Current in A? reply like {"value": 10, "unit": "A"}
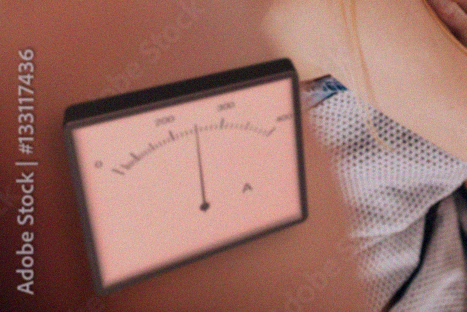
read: {"value": 250, "unit": "A"}
